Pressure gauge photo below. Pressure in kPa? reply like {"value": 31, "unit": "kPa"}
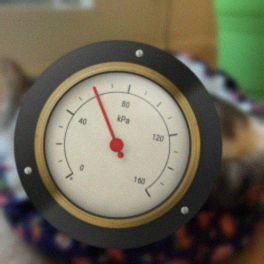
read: {"value": 60, "unit": "kPa"}
